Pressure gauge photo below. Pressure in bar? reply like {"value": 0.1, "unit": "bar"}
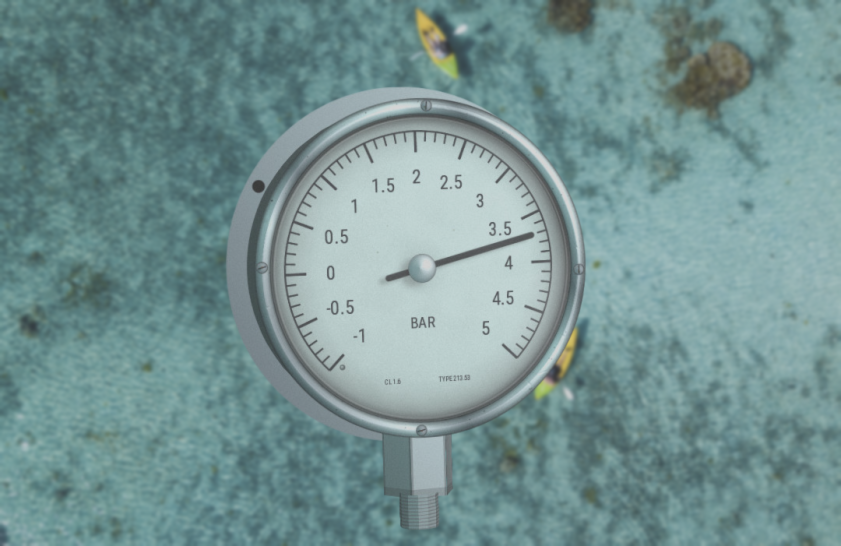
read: {"value": 3.7, "unit": "bar"}
